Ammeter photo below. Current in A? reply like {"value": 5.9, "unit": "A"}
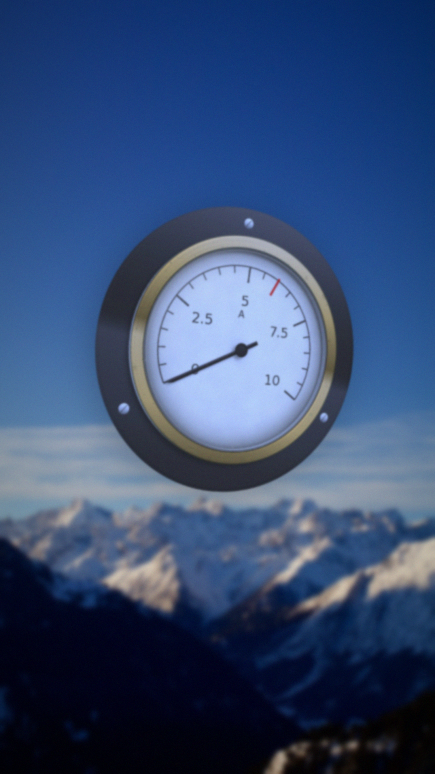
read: {"value": 0, "unit": "A"}
